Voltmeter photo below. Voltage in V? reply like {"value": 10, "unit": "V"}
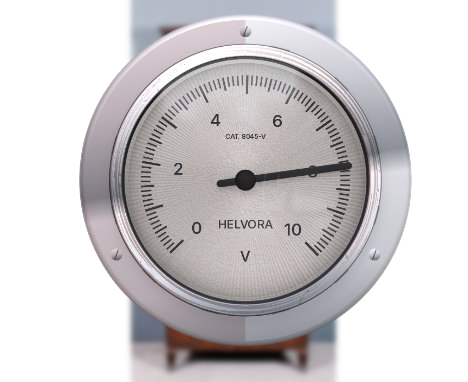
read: {"value": 8, "unit": "V"}
